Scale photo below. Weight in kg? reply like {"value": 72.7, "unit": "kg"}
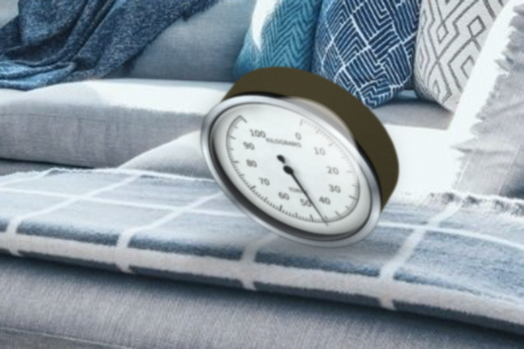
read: {"value": 45, "unit": "kg"}
